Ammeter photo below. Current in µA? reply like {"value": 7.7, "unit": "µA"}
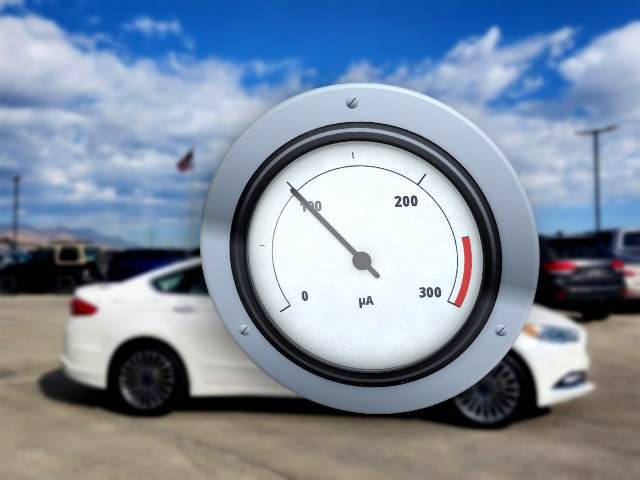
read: {"value": 100, "unit": "µA"}
